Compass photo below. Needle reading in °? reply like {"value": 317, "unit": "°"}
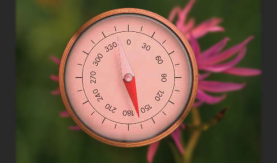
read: {"value": 165, "unit": "°"}
